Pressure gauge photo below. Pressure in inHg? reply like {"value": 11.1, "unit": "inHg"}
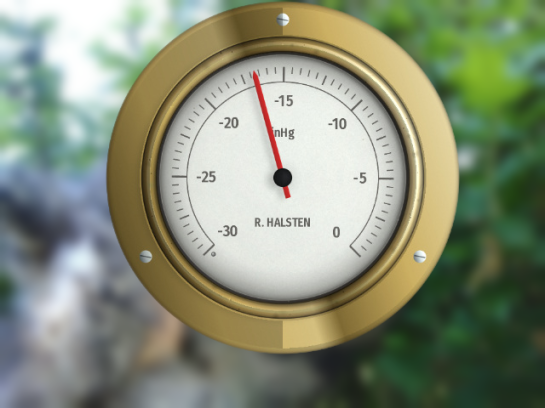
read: {"value": -16.75, "unit": "inHg"}
